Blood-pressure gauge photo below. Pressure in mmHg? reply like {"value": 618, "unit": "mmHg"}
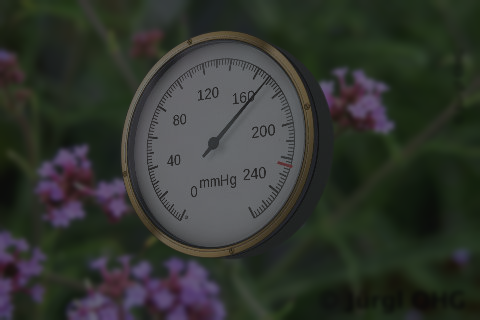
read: {"value": 170, "unit": "mmHg"}
